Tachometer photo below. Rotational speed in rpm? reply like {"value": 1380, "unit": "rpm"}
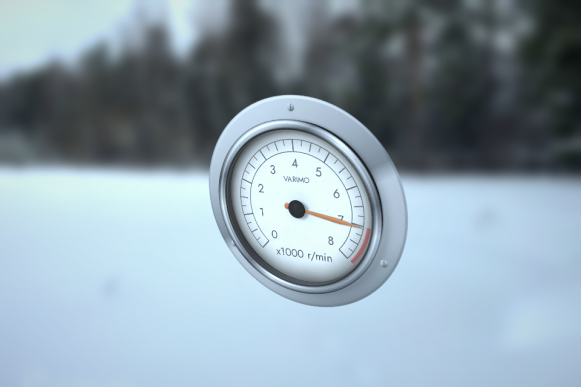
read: {"value": 7000, "unit": "rpm"}
